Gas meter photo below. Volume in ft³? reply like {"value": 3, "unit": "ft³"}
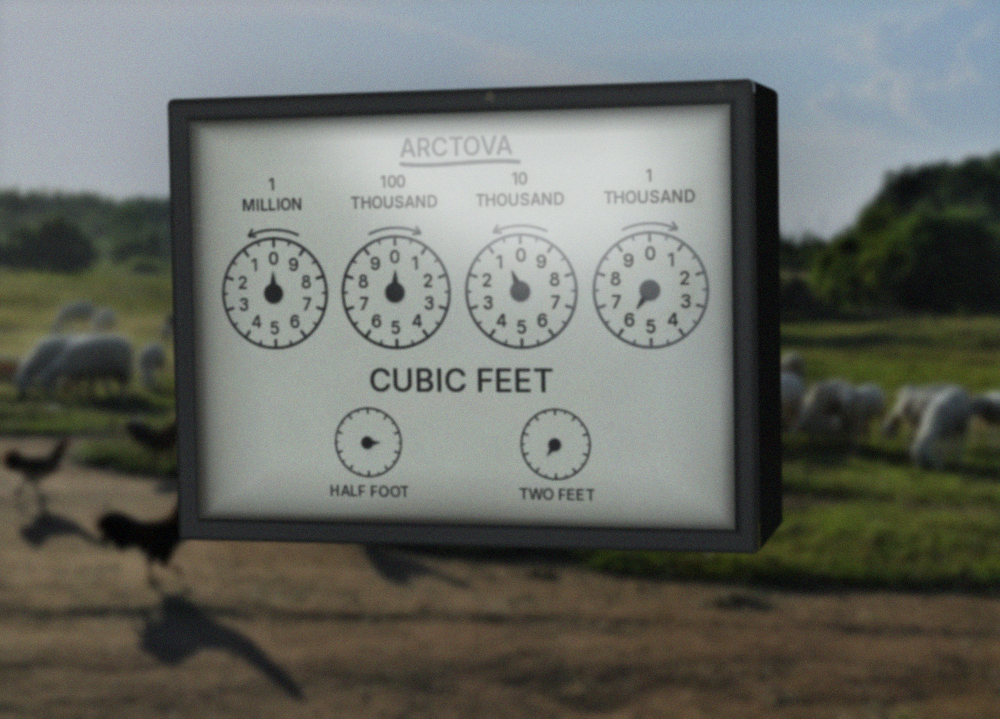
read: {"value": 600, "unit": "ft³"}
